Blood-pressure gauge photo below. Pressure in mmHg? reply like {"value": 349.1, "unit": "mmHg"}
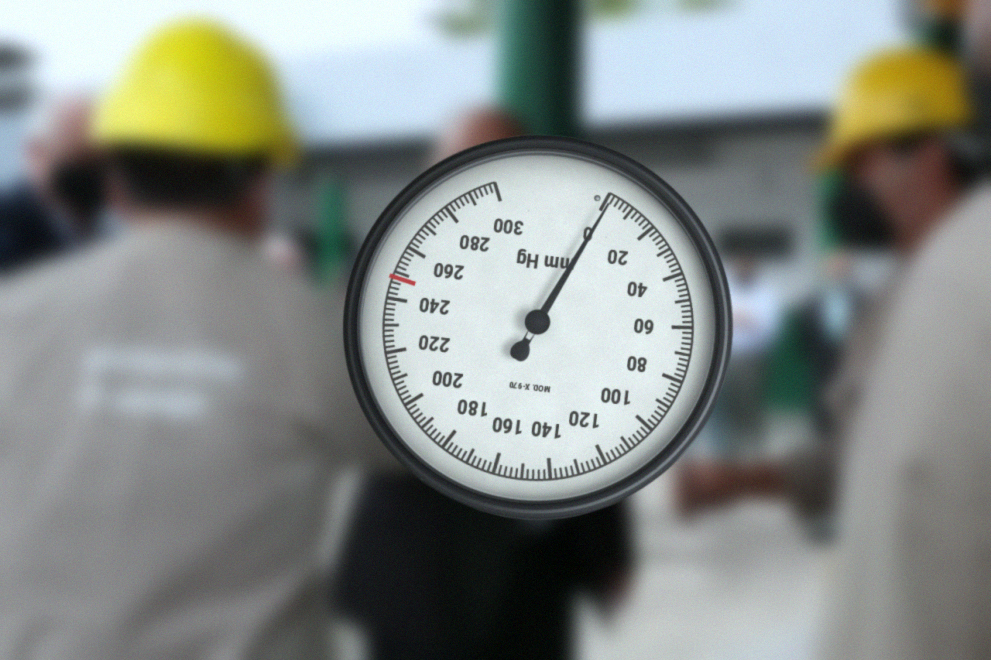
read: {"value": 2, "unit": "mmHg"}
